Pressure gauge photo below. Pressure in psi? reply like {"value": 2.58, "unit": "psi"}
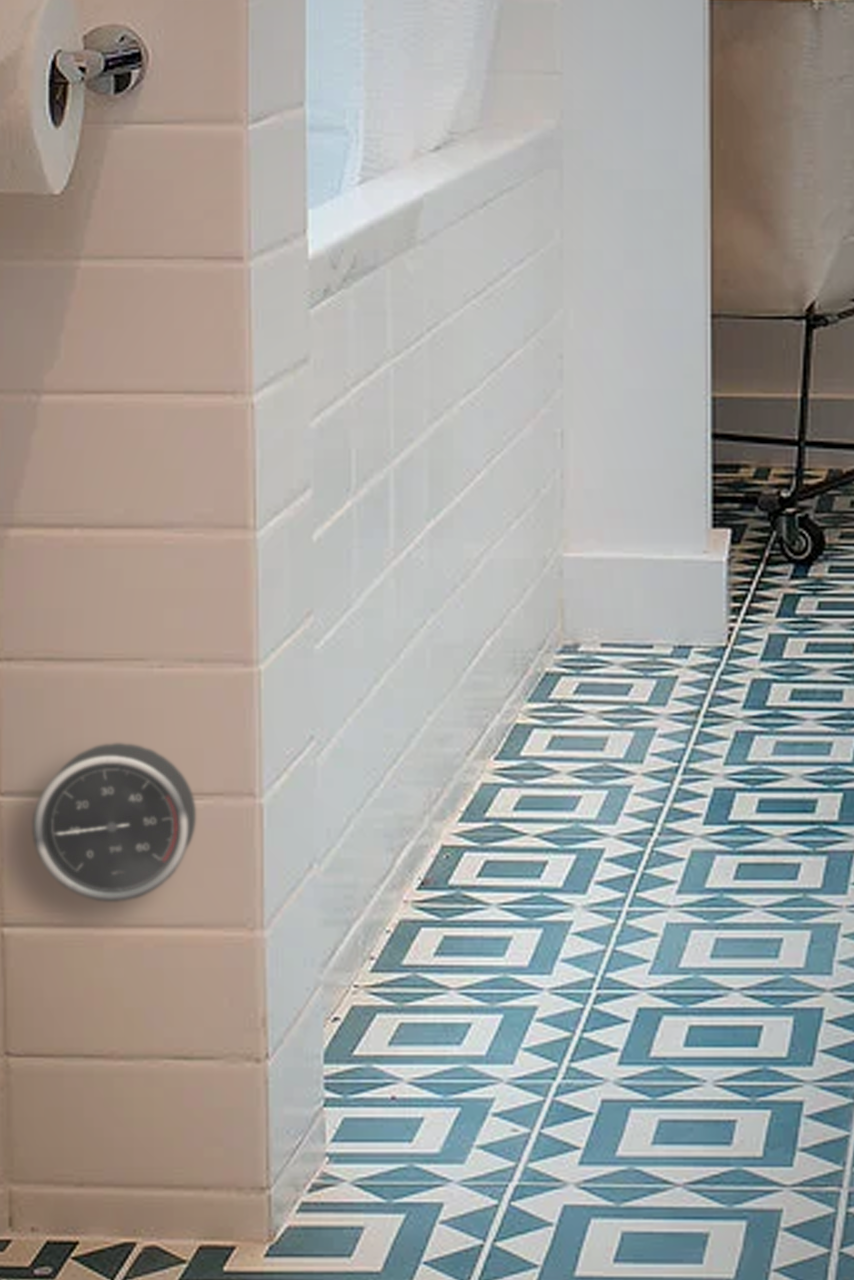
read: {"value": 10, "unit": "psi"}
